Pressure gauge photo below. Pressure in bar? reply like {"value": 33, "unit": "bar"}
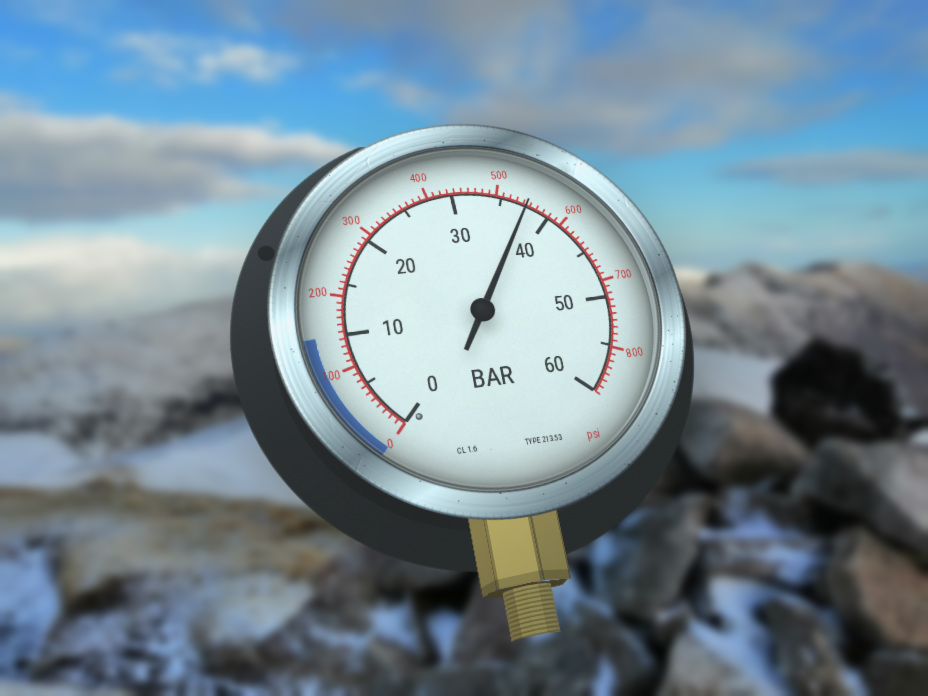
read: {"value": 37.5, "unit": "bar"}
